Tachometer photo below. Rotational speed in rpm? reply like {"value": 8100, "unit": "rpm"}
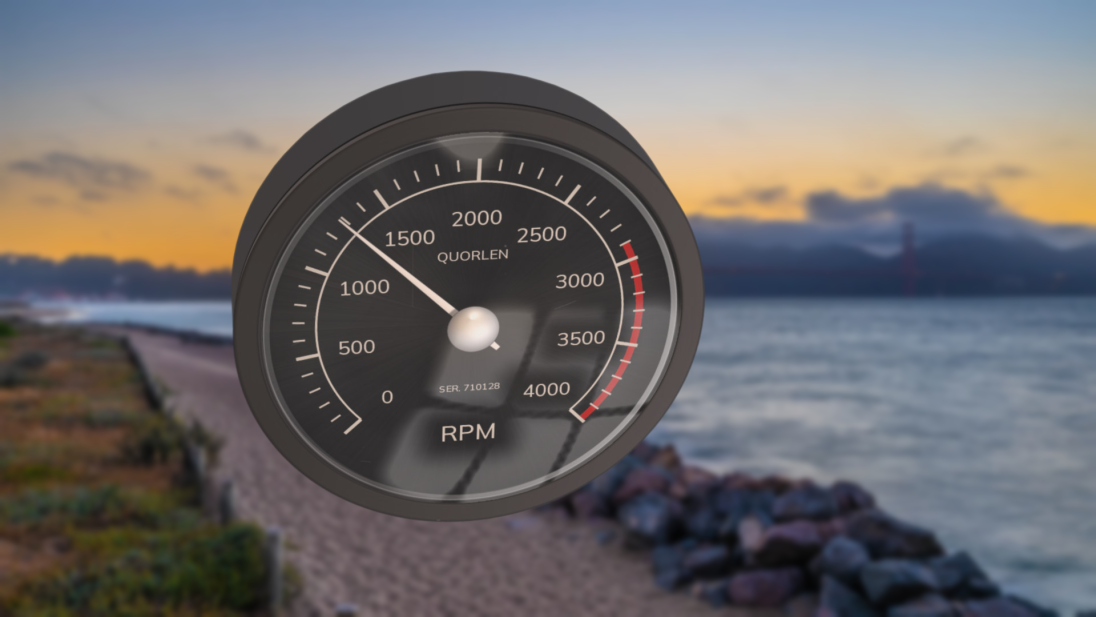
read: {"value": 1300, "unit": "rpm"}
